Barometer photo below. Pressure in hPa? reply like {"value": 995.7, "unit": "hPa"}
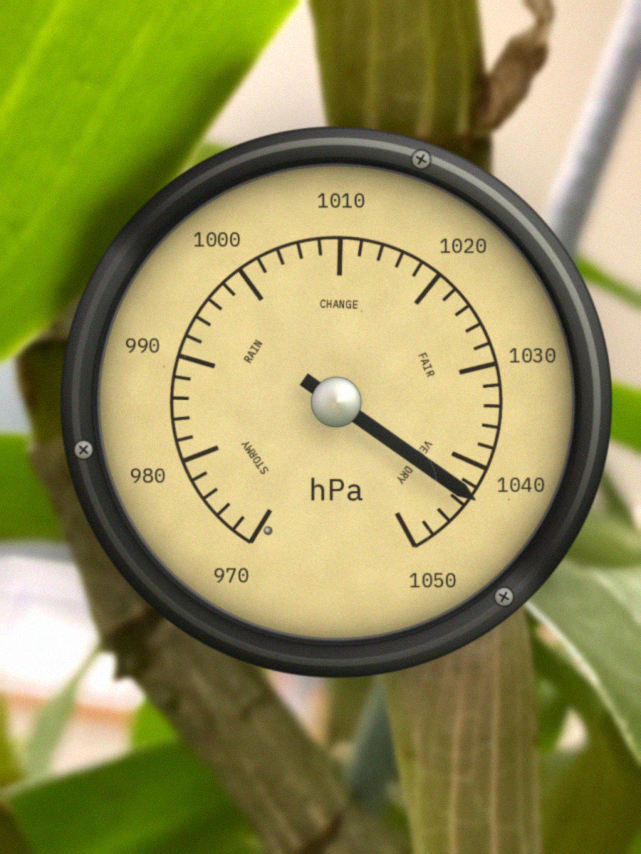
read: {"value": 1043, "unit": "hPa"}
